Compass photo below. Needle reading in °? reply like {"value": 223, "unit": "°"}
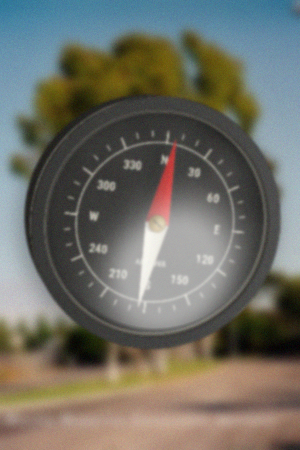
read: {"value": 5, "unit": "°"}
